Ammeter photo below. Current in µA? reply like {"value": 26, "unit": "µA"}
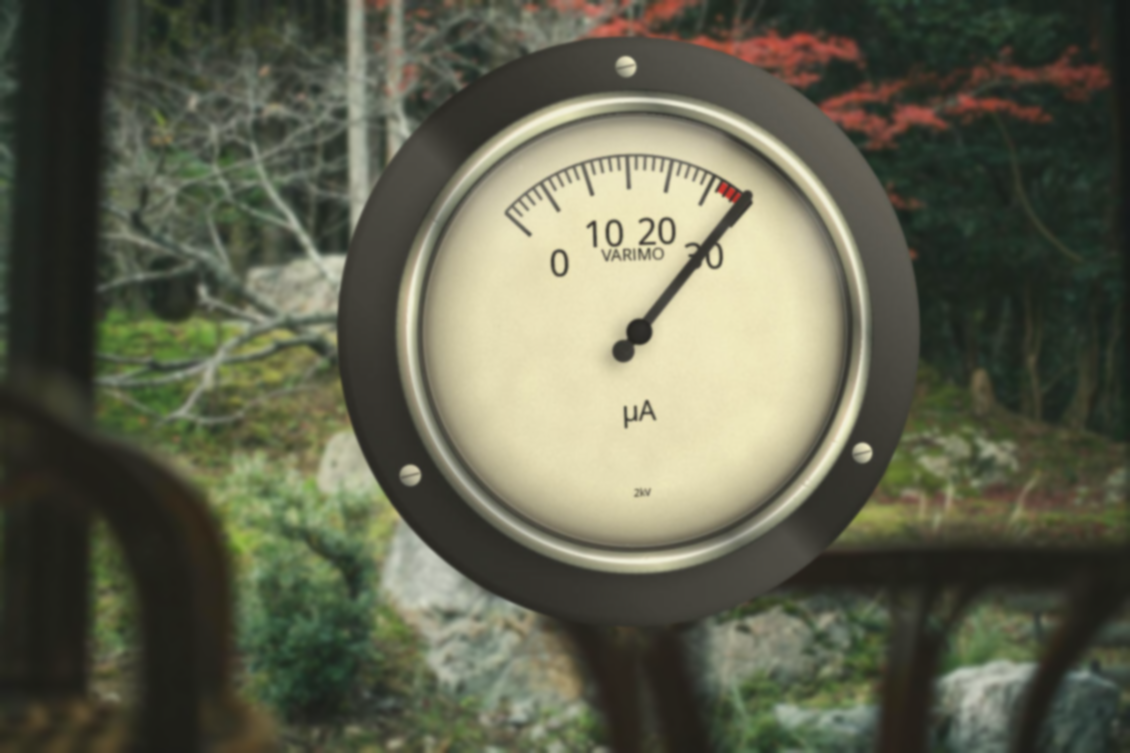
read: {"value": 29, "unit": "µA"}
